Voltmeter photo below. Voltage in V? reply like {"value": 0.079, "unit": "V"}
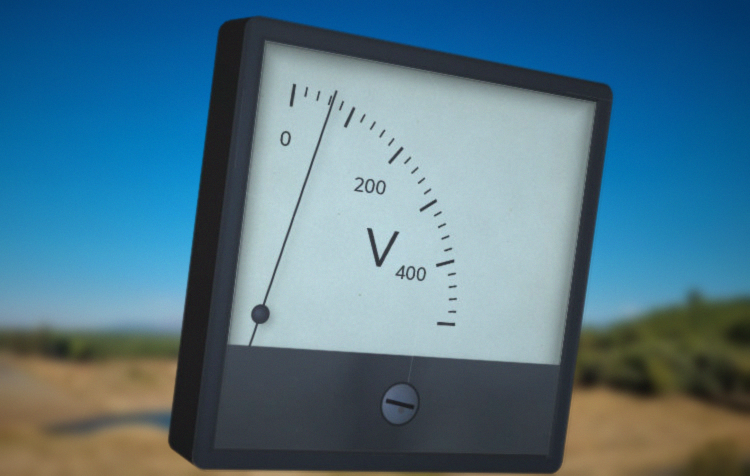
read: {"value": 60, "unit": "V"}
